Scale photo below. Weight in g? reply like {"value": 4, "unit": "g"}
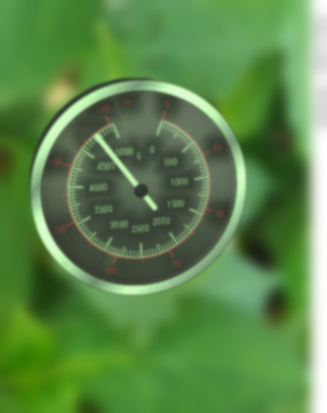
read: {"value": 4750, "unit": "g"}
